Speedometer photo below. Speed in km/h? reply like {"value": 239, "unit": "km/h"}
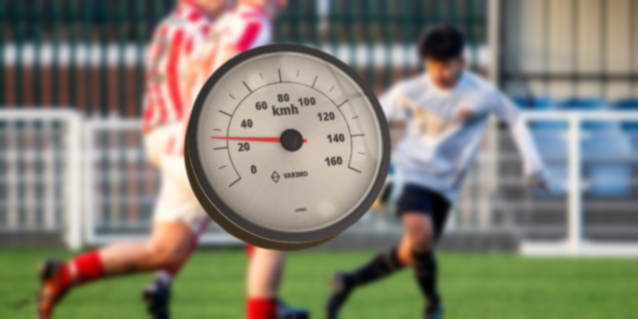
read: {"value": 25, "unit": "km/h"}
